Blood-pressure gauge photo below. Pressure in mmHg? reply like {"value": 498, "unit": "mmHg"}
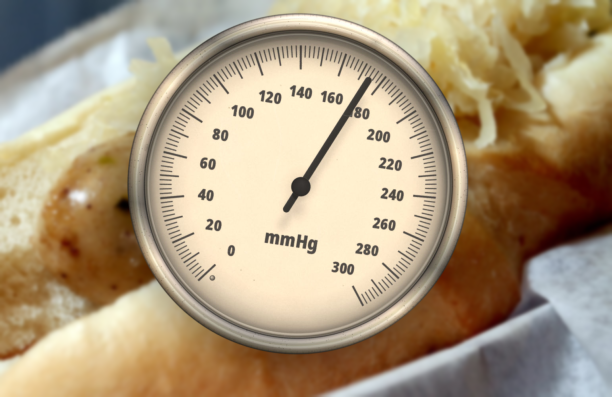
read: {"value": 174, "unit": "mmHg"}
